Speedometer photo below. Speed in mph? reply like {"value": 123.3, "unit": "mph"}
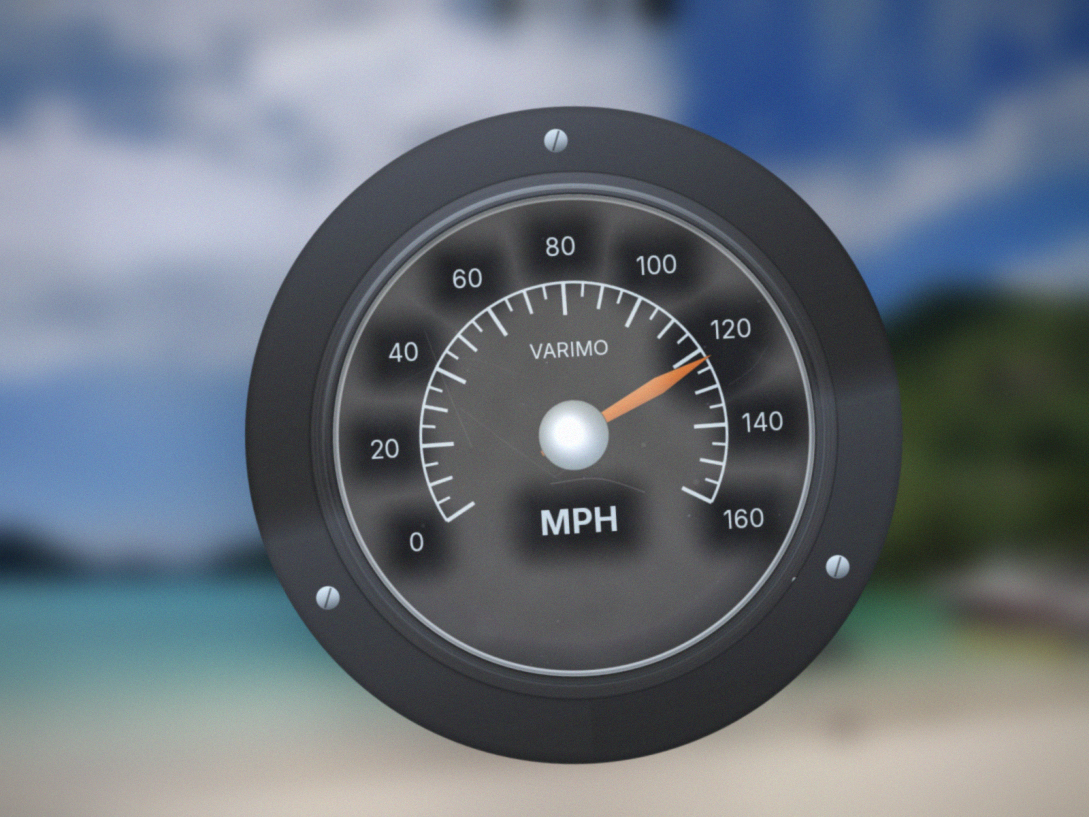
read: {"value": 122.5, "unit": "mph"}
